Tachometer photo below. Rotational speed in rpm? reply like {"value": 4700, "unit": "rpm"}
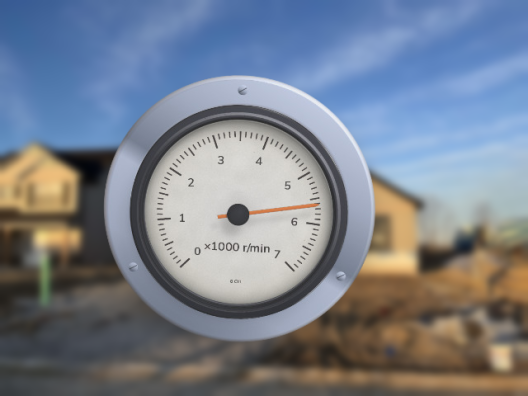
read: {"value": 5600, "unit": "rpm"}
